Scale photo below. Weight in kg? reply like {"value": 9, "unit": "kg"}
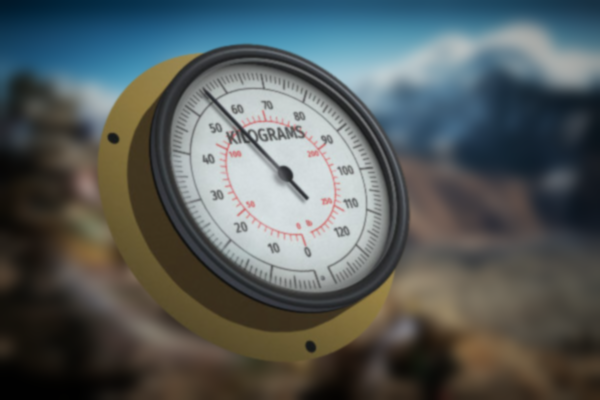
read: {"value": 55, "unit": "kg"}
